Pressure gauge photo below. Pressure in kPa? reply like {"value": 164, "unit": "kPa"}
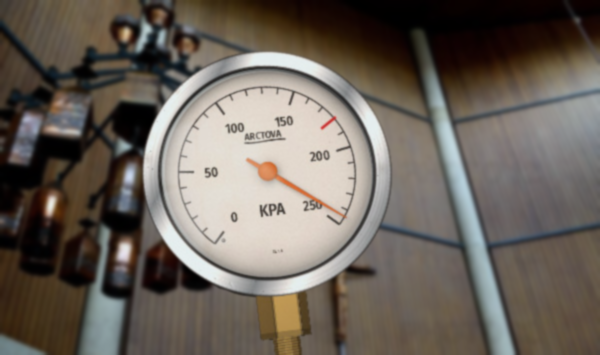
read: {"value": 245, "unit": "kPa"}
